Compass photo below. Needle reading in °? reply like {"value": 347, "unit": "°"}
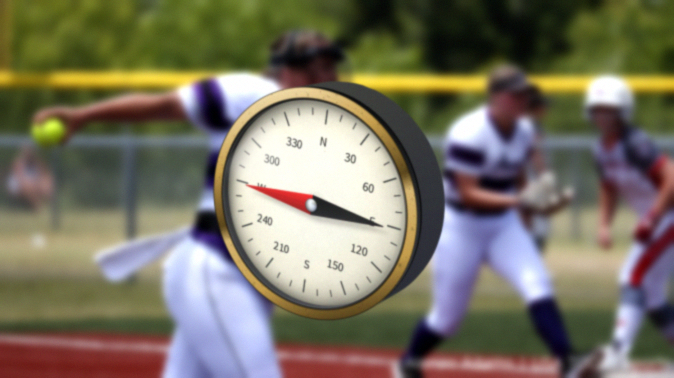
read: {"value": 270, "unit": "°"}
